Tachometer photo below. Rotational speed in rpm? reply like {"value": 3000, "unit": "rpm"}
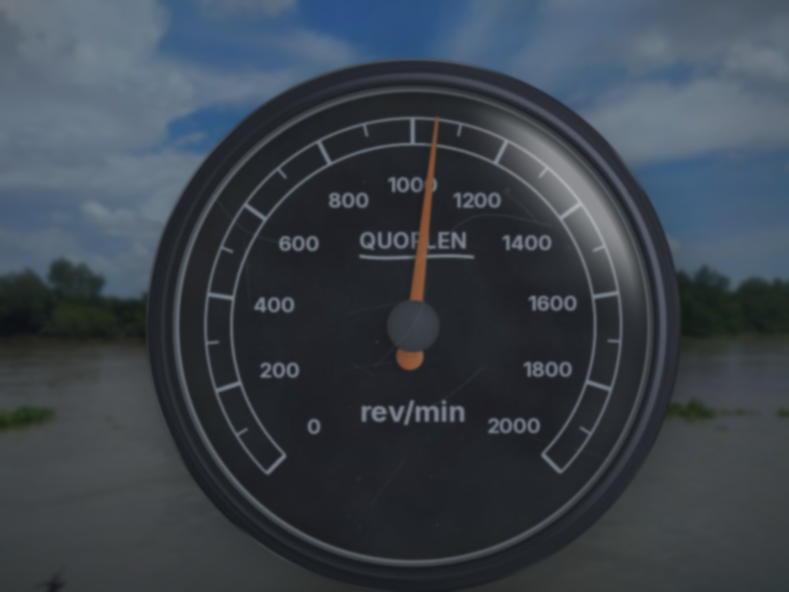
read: {"value": 1050, "unit": "rpm"}
